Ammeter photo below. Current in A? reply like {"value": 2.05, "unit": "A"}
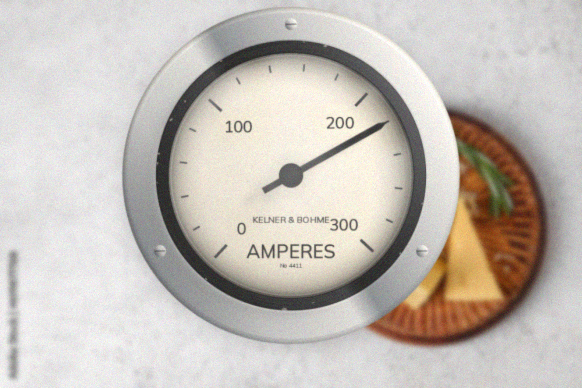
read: {"value": 220, "unit": "A"}
